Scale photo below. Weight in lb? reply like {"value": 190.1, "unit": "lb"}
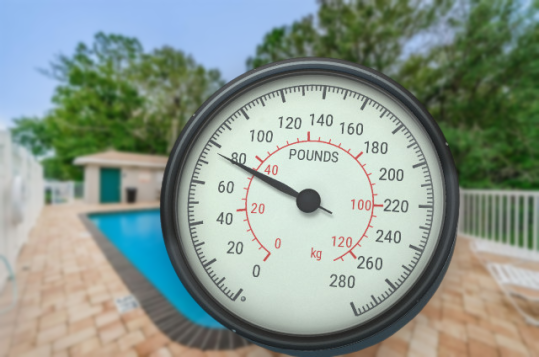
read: {"value": 76, "unit": "lb"}
